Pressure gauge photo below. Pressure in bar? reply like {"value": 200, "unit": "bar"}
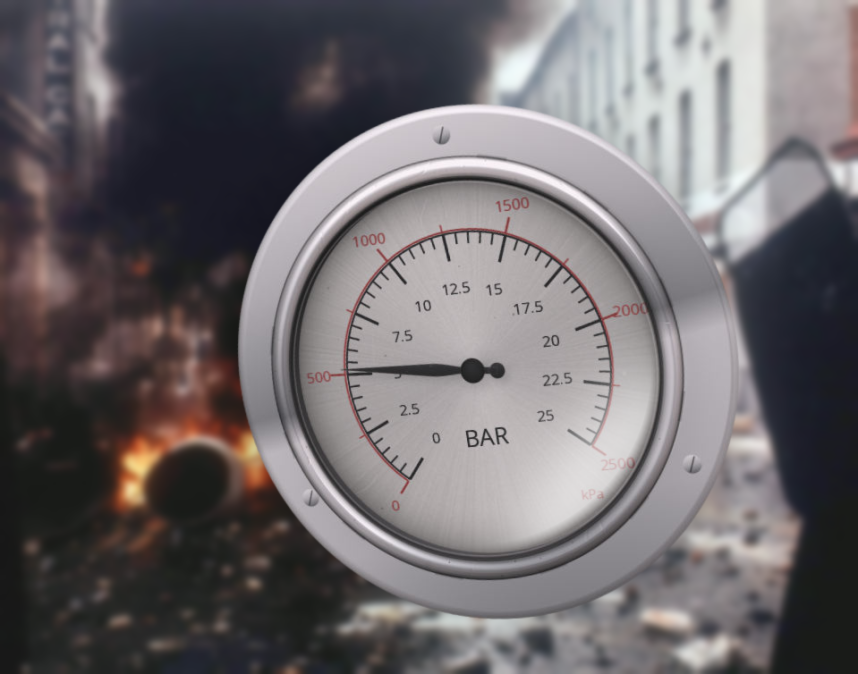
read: {"value": 5.25, "unit": "bar"}
